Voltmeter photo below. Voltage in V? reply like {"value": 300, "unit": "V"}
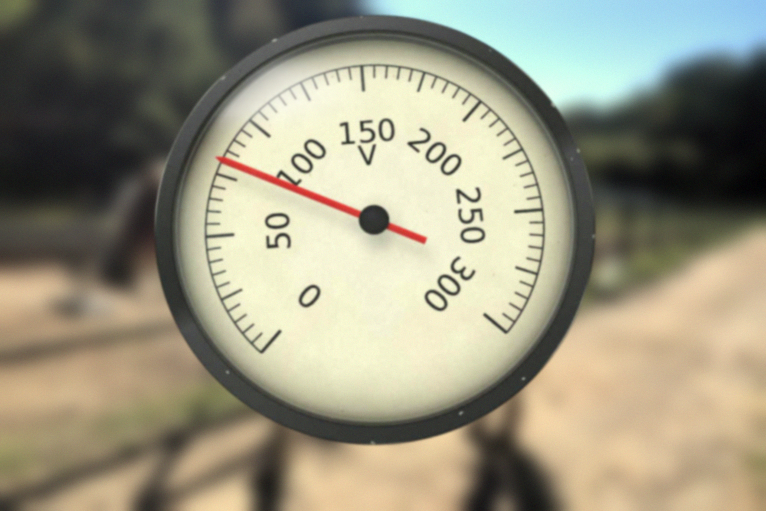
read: {"value": 80, "unit": "V"}
